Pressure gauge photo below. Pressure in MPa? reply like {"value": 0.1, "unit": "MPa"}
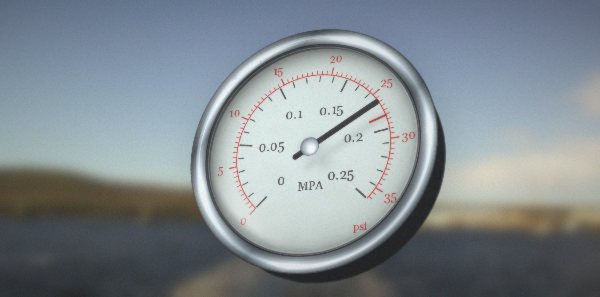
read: {"value": 0.18, "unit": "MPa"}
